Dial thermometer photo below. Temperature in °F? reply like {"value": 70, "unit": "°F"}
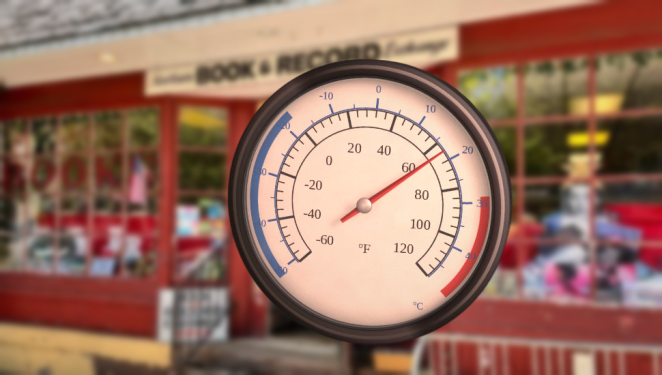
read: {"value": 64, "unit": "°F"}
